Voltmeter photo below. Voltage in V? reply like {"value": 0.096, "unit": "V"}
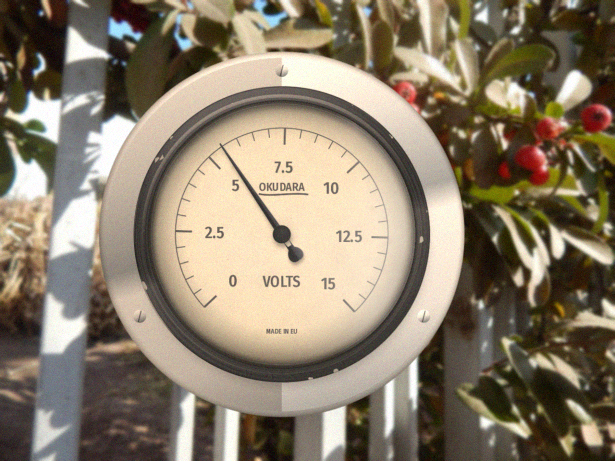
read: {"value": 5.5, "unit": "V"}
